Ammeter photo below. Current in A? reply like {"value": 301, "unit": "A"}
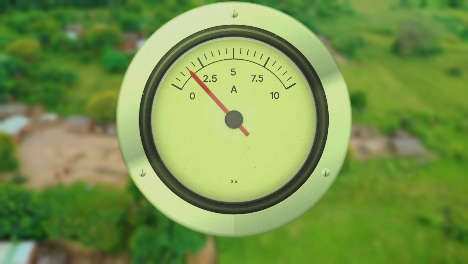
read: {"value": 1.5, "unit": "A"}
